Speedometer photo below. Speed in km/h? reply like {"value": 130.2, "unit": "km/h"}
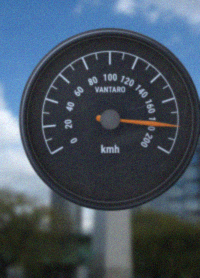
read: {"value": 180, "unit": "km/h"}
